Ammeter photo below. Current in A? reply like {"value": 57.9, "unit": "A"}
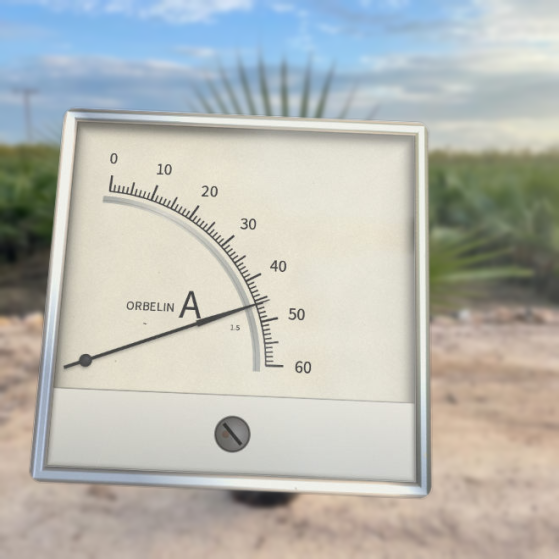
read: {"value": 46, "unit": "A"}
